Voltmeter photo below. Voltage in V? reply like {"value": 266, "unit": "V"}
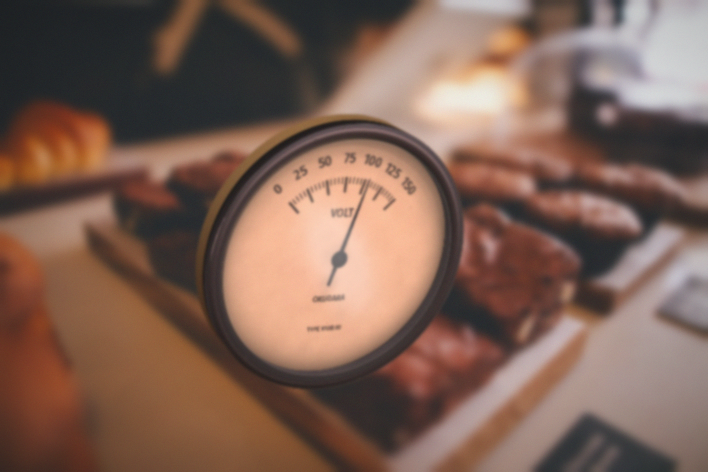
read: {"value": 100, "unit": "V"}
